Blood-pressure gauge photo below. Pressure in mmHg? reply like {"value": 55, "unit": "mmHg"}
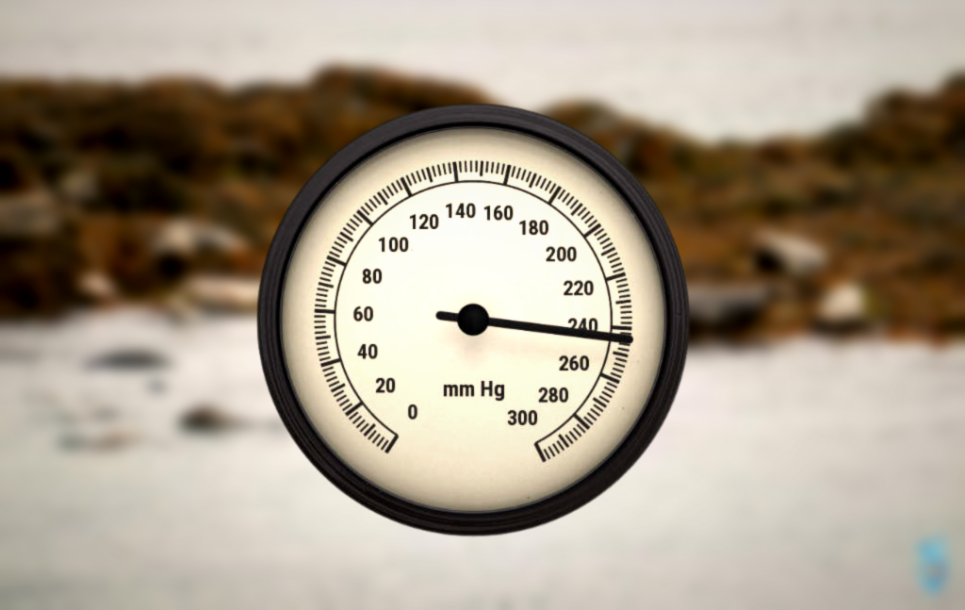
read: {"value": 244, "unit": "mmHg"}
